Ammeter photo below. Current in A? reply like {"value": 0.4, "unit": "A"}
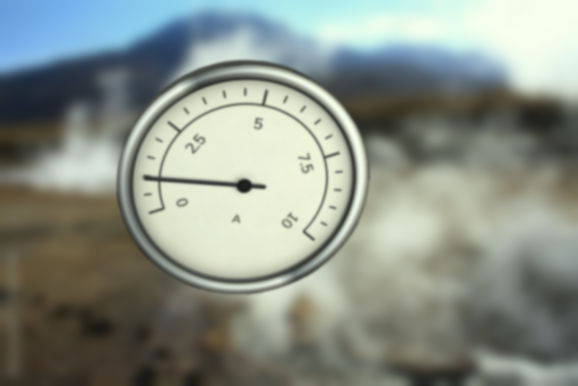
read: {"value": 1, "unit": "A"}
